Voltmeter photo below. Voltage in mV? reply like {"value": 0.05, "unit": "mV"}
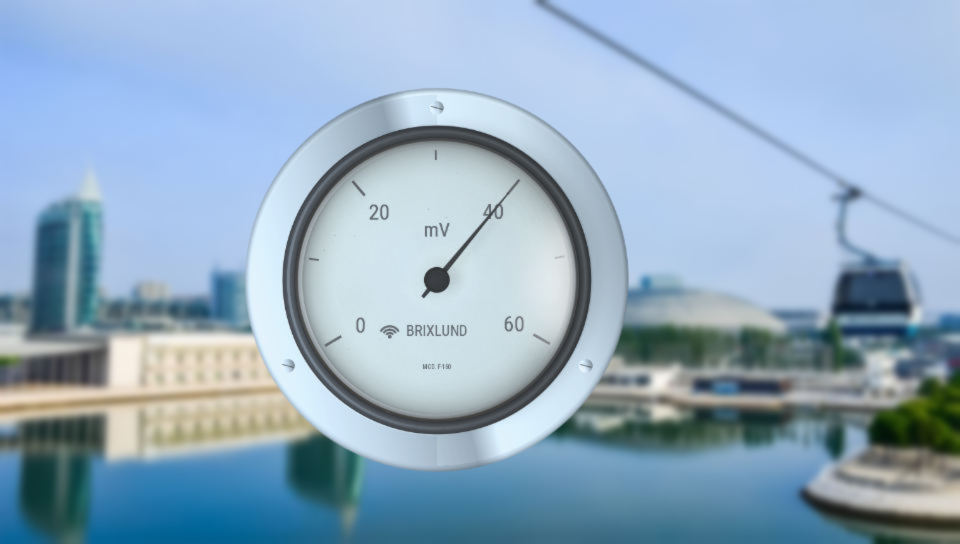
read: {"value": 40, "unit": "mV"}
